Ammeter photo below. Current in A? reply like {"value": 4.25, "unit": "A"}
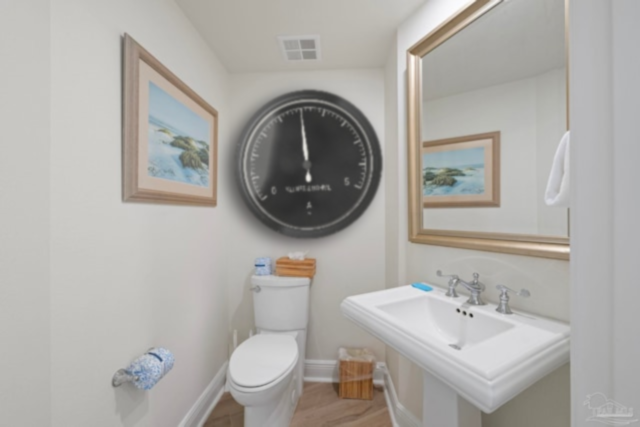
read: {"value": 2.5, "unit": "A"}
